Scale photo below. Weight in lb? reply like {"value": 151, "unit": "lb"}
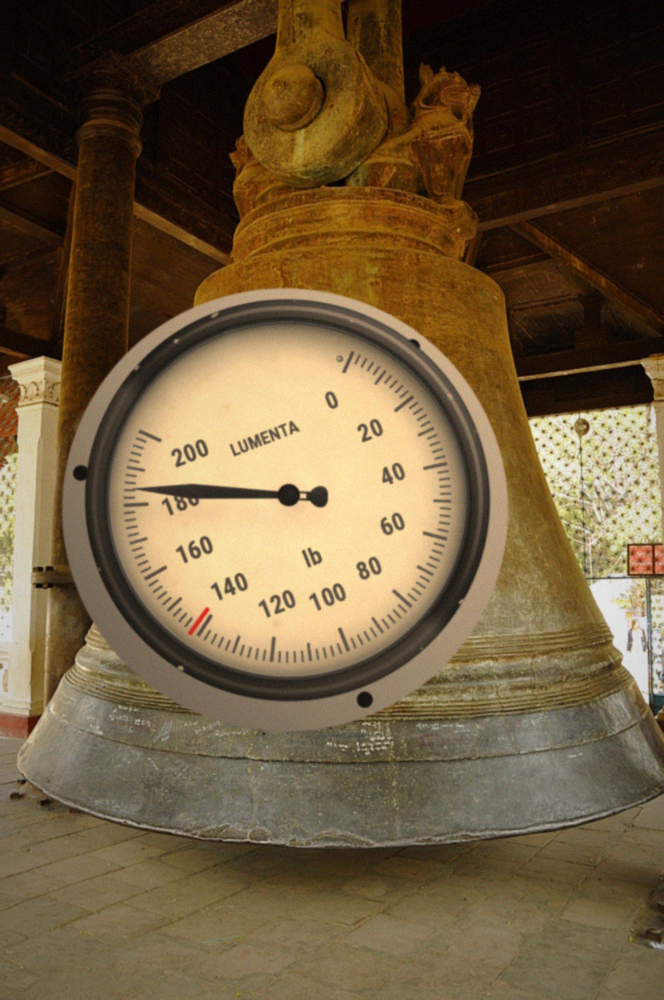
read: {"value": 184, "unit": "lb"}
